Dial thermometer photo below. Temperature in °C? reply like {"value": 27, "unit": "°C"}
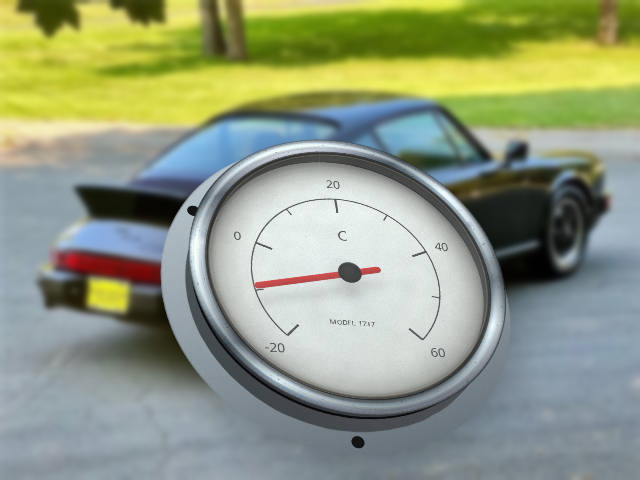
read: {"value": -10, "unit": "°C"}
